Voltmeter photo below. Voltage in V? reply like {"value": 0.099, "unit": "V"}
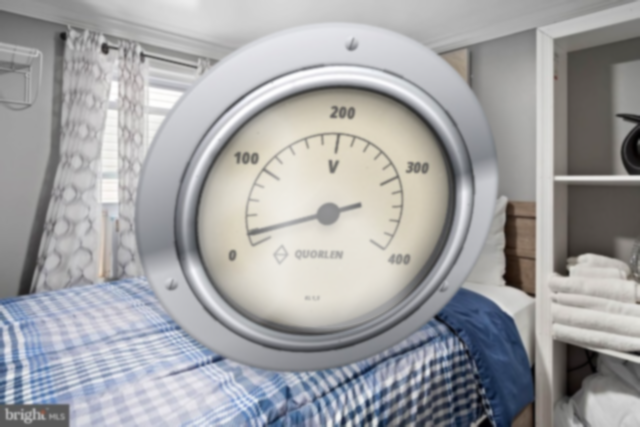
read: {"value": 20, "unit": "V"}
